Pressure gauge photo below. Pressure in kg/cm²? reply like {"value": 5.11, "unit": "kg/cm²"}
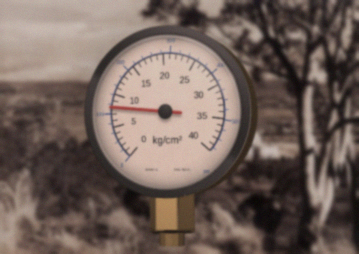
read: {"value": 8, "unit": "kg/cm²"}
